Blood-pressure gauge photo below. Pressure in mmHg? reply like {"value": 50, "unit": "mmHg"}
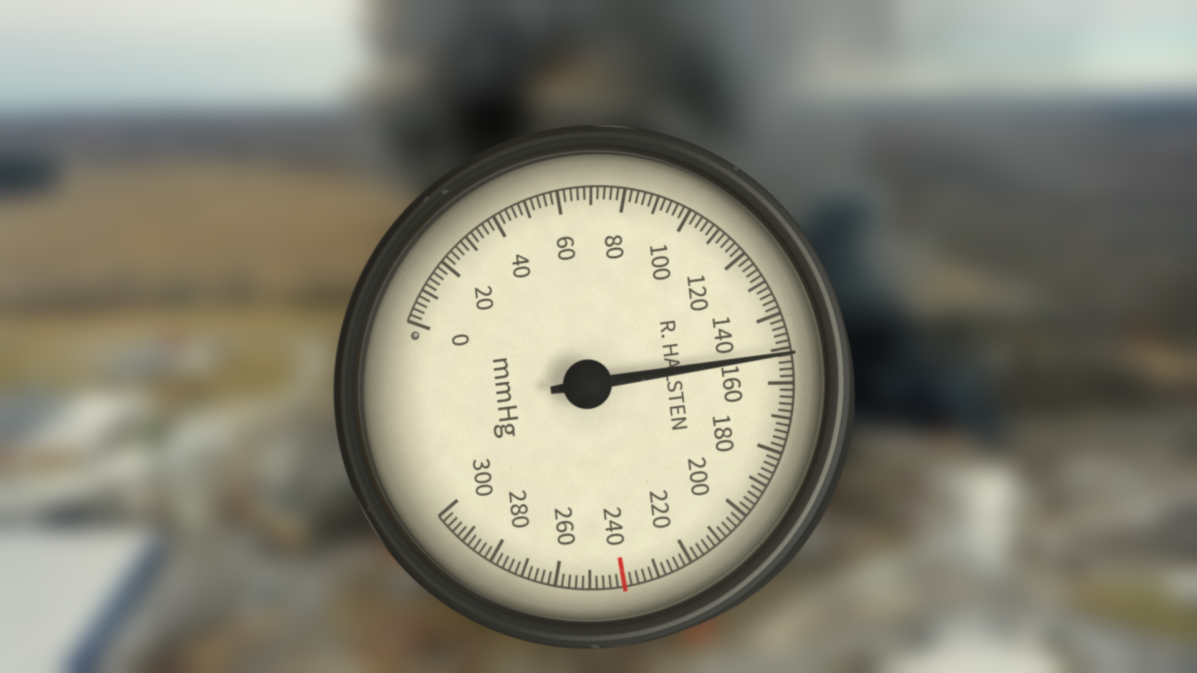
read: {"value": 152, "unit": "mmHg"}
